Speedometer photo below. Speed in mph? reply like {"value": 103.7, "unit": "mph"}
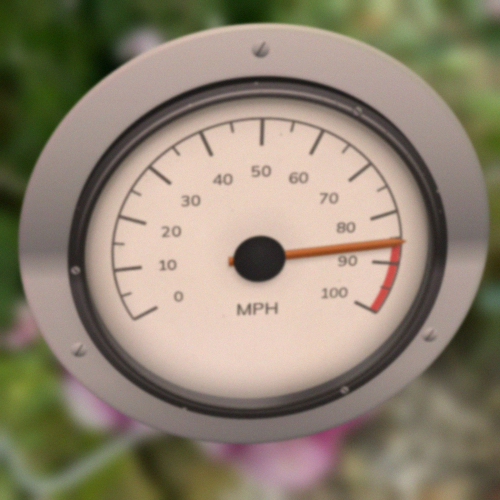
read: {"value": 85, "unit": "mph"}
